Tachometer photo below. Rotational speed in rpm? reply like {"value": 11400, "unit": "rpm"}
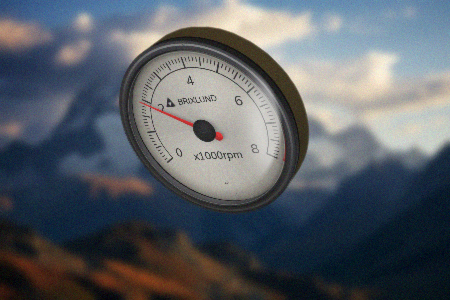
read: {"value": 2000, "unit": "rpm"}
